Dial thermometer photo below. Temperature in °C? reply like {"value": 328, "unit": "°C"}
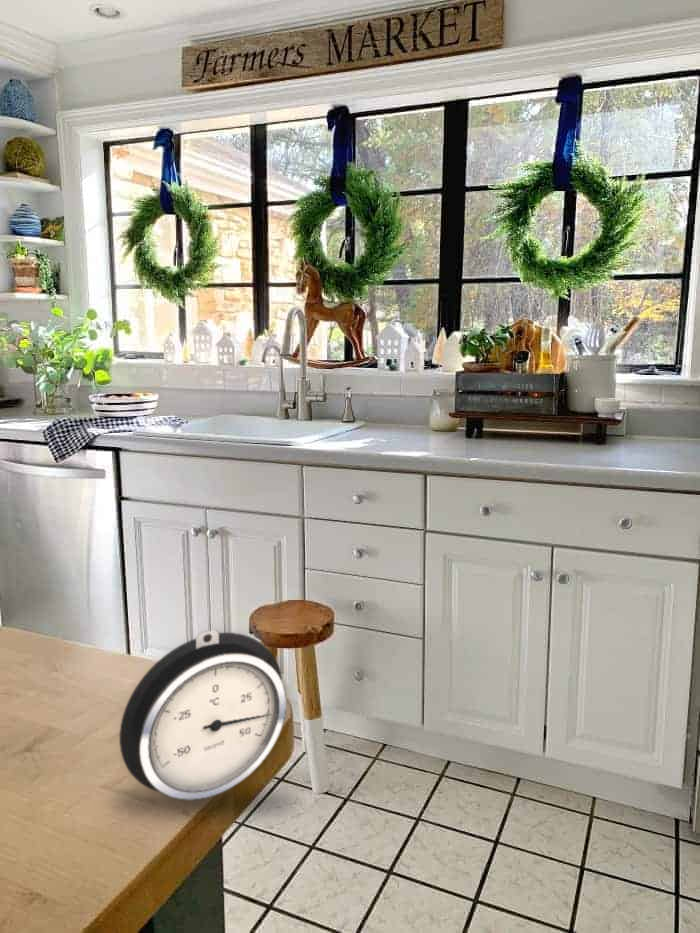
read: {"value": 40, "unit": "°C"}
